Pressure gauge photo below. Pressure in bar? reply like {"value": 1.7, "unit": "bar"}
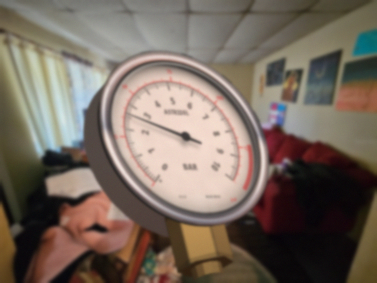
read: {"value": 2.5, "unit": "bar"}
